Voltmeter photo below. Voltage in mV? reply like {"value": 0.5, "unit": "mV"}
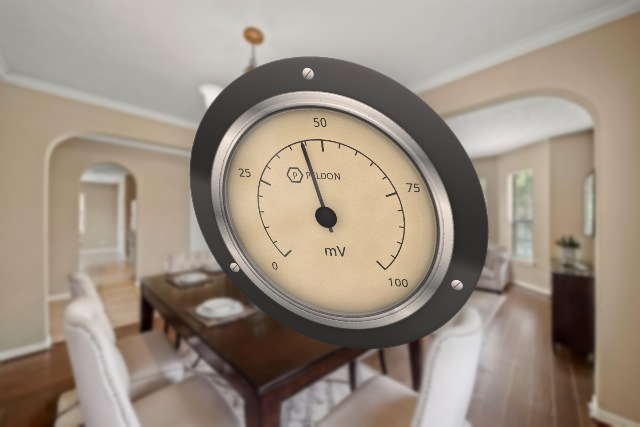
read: {"value": 45, "unit": "mV"}
